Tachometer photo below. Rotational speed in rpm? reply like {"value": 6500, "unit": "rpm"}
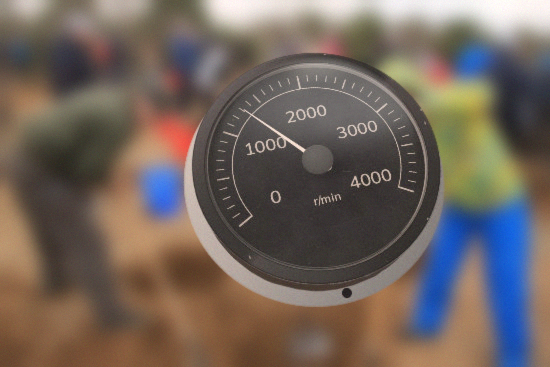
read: {"value": 1300, "unit": "rpm"}
